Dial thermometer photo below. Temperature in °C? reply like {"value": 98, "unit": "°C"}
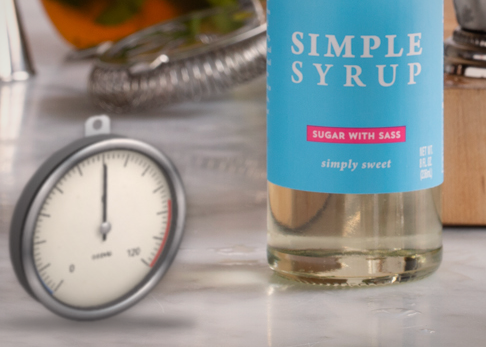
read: {"value": 60, "unit": "°C"}
